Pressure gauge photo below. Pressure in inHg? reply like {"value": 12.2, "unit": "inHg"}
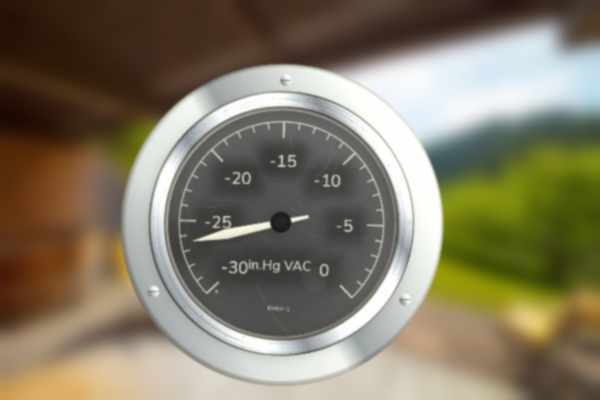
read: {"value": -26.5, "unit": "inHg"}
